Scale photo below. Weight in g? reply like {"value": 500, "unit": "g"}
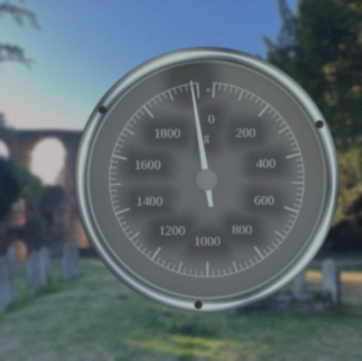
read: {"value": 1980, "unit": "g"}
